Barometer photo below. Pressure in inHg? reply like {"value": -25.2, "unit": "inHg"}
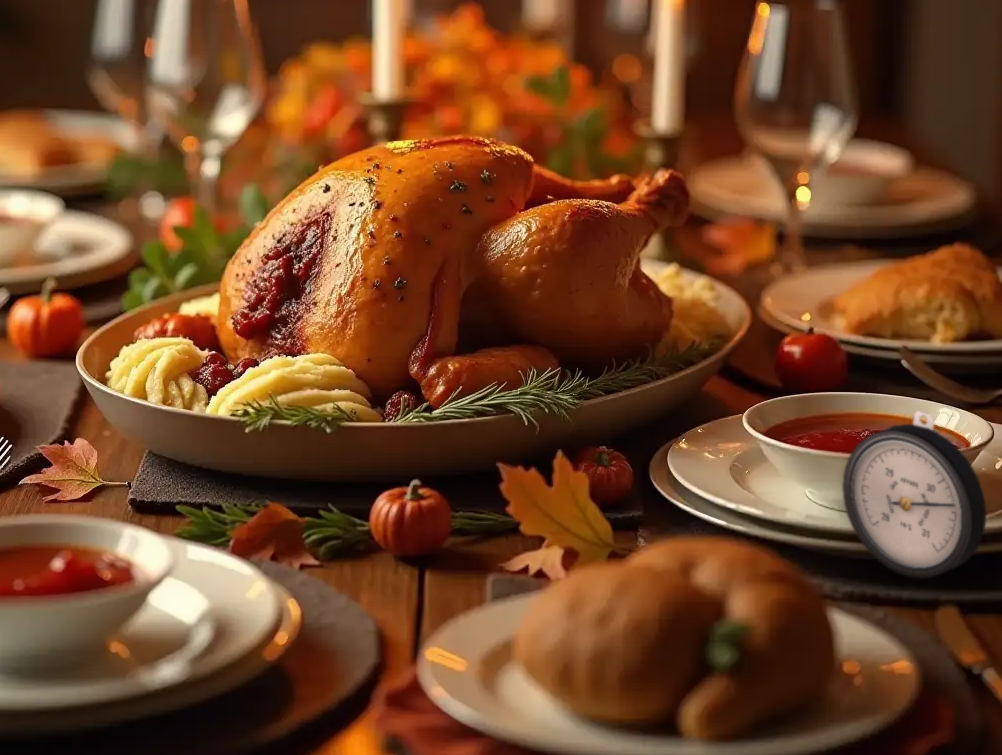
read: {"value": 30.3, "unit": "inHg"}
